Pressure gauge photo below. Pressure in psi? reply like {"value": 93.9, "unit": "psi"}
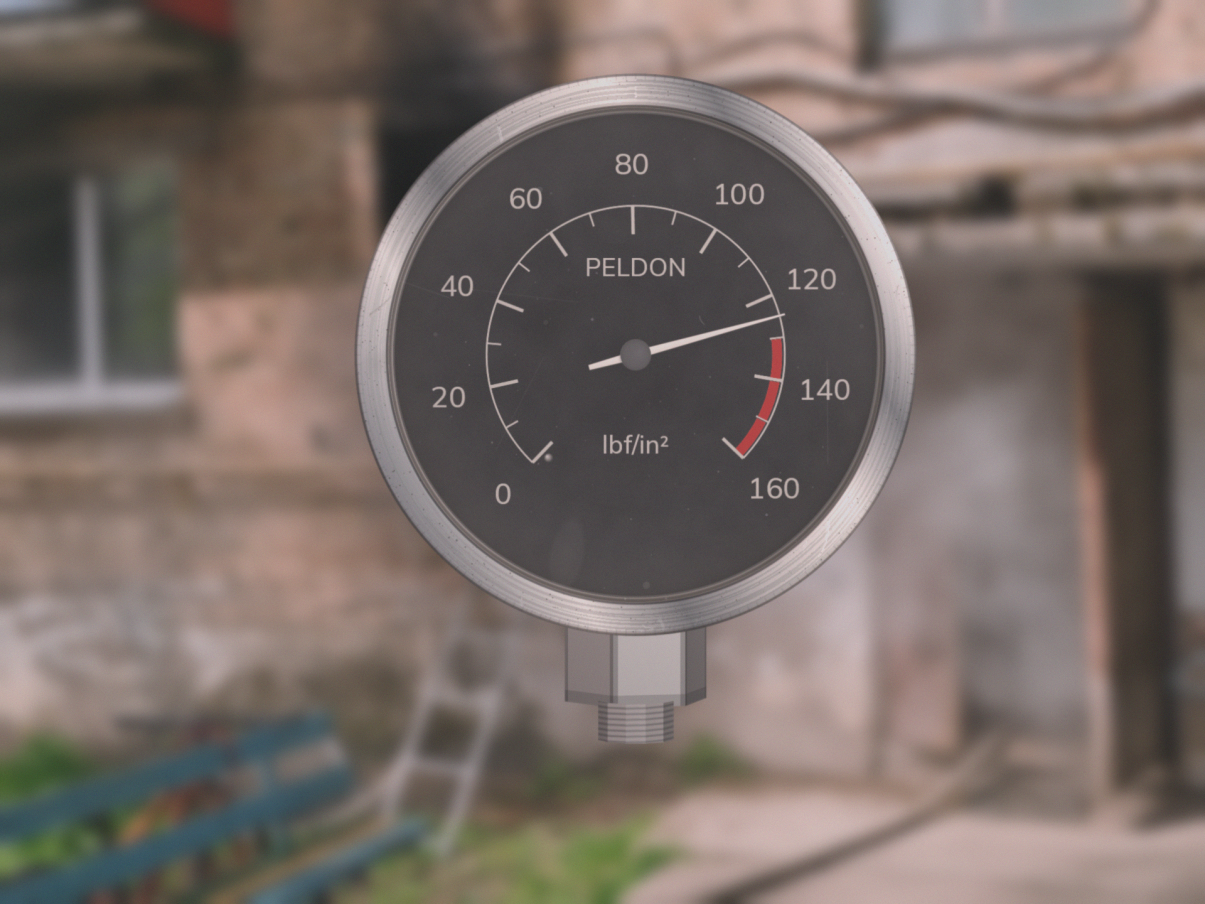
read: {"value": 125, "unit": "psi"}
